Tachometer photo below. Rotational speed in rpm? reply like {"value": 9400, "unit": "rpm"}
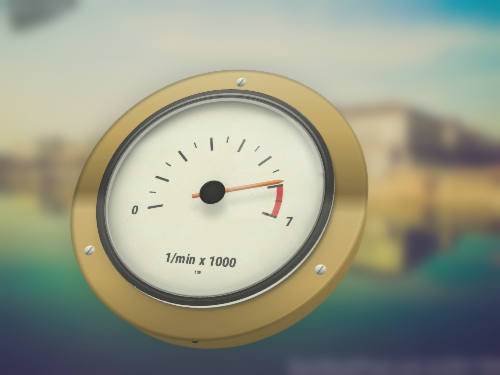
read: {"value": 6000, "unit": "rpm"}
